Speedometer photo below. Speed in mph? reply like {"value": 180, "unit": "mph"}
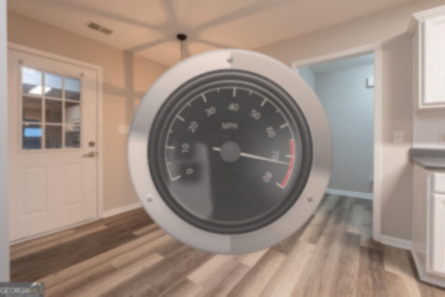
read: {"value": 72.5, "unit": "mph"}
